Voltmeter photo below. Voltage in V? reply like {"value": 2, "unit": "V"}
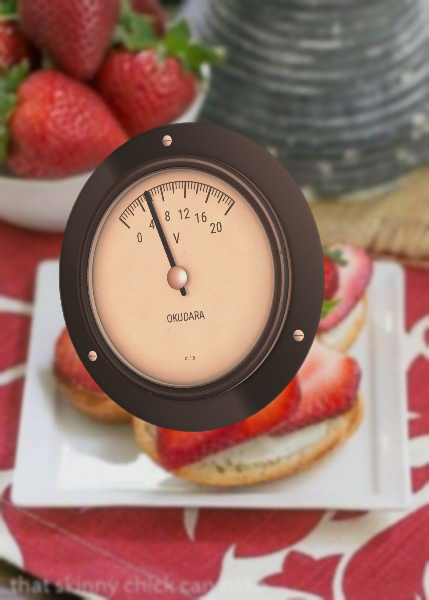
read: {"value": 6, "unit": "V"}
